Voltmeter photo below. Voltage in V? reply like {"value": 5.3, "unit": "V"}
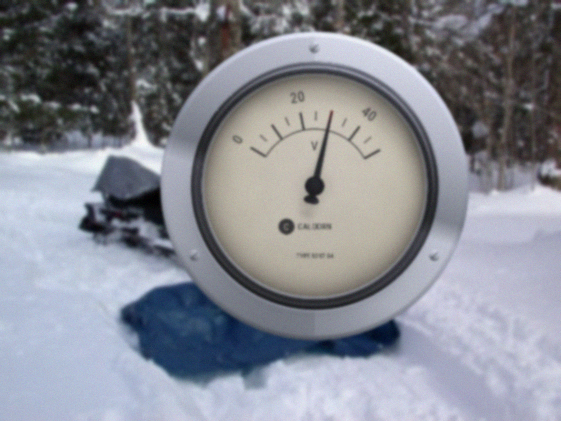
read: {"value": 30, "unit": "V"}
